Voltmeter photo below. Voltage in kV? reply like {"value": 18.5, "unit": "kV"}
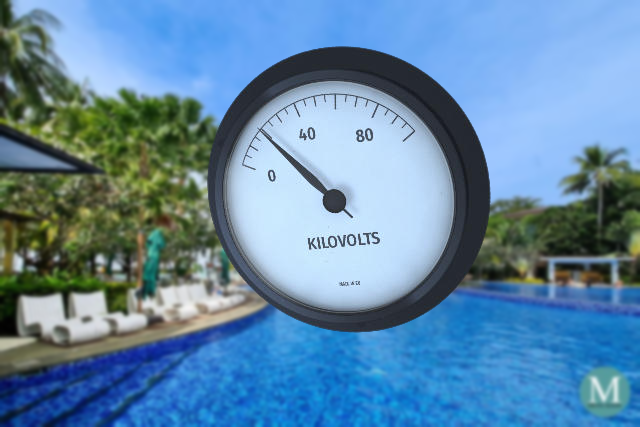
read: {"value": 20, "unit": "kV"}
